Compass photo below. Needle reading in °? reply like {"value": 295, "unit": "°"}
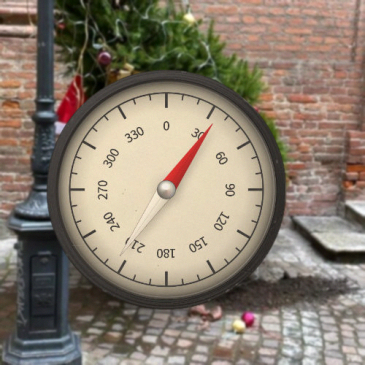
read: {"value": 35, "unit": "°"}
